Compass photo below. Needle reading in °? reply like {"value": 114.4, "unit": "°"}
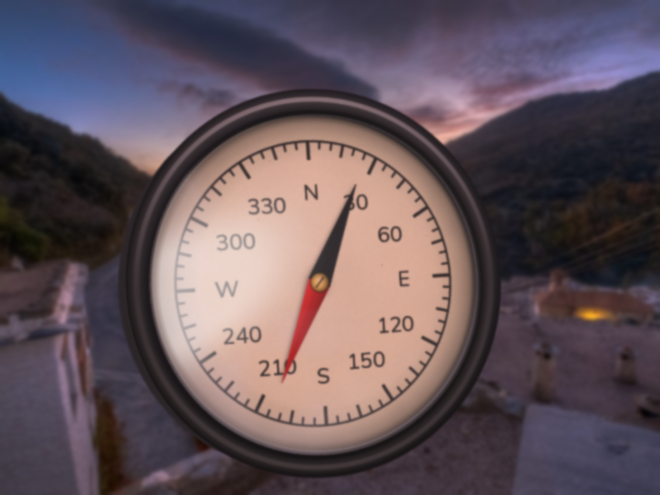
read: {"value": 205, "unit": "°"}
